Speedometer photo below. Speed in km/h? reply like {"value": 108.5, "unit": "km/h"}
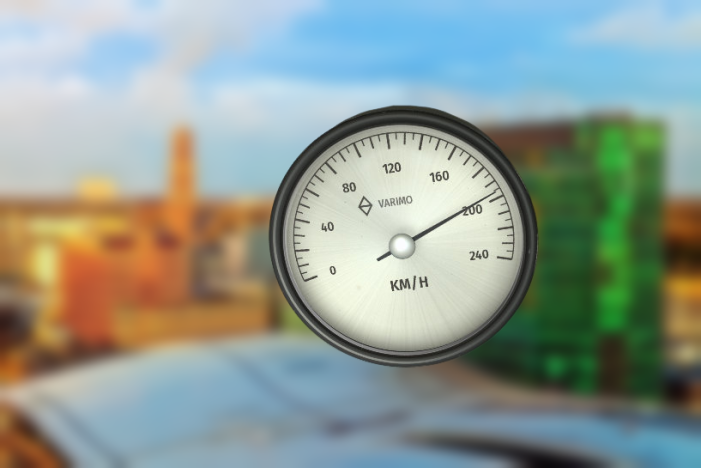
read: {"value": 195, "unit": "km/h"}
